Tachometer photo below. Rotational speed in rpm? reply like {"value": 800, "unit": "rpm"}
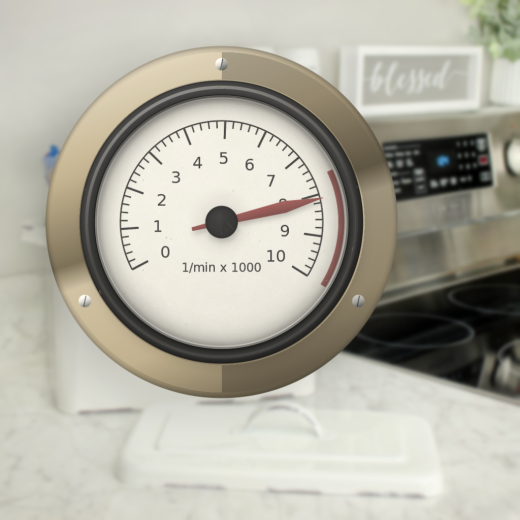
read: {"value": 8100, "unit": "rpm"}
